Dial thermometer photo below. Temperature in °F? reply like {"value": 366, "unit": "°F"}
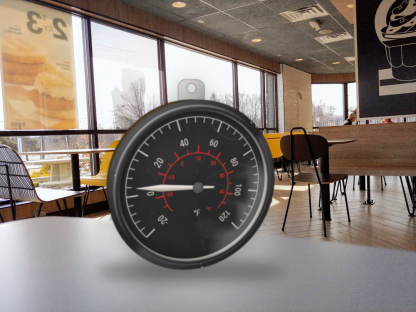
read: {"value": 4, "unit": "°F"}
